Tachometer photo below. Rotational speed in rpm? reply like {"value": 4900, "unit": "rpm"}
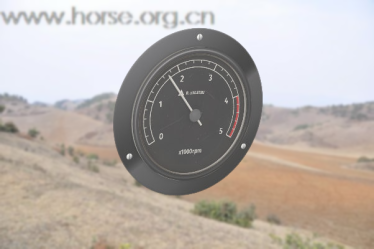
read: {"value": 1700, "unit": "rpm"}
